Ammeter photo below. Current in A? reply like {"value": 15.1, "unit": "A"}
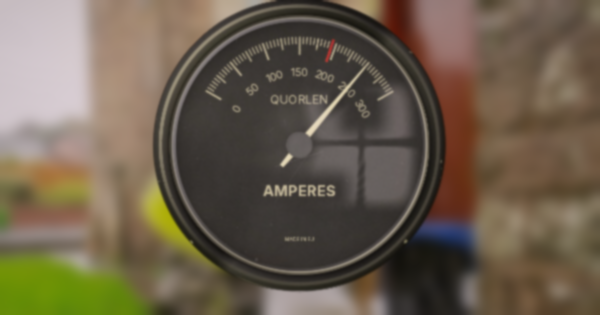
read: {"value": 250, "unit": "A"}
